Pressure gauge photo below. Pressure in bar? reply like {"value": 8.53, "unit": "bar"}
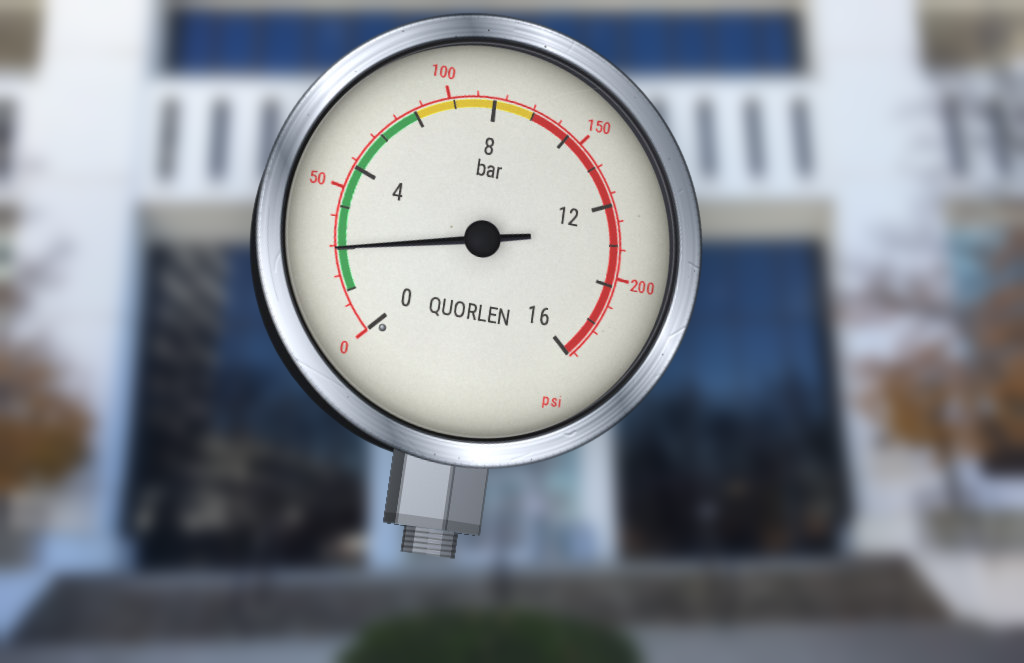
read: {"value": 2, "unit": "bar"}
